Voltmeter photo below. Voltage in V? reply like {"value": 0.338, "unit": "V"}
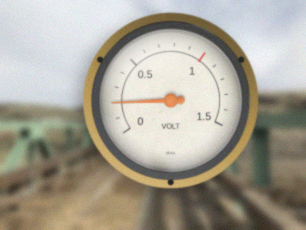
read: {"value": 0.2, "unit": "V"}
